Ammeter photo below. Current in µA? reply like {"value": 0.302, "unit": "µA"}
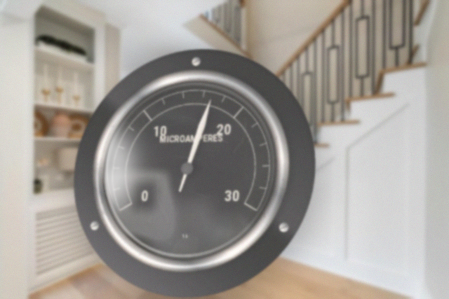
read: {"value": 17, "unit": "µA"}
